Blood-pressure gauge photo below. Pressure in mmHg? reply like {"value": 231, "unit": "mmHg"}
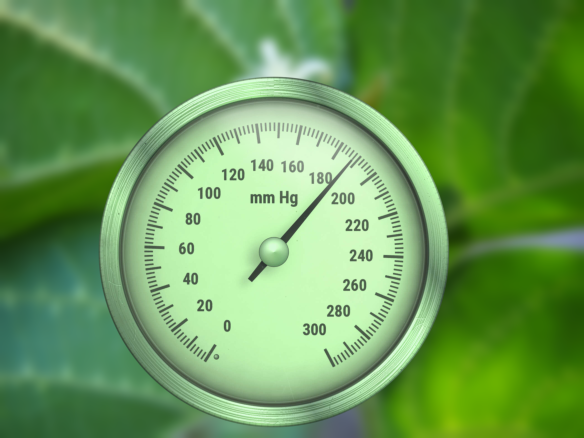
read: {"value": 188, "unit": "mmHg"}
